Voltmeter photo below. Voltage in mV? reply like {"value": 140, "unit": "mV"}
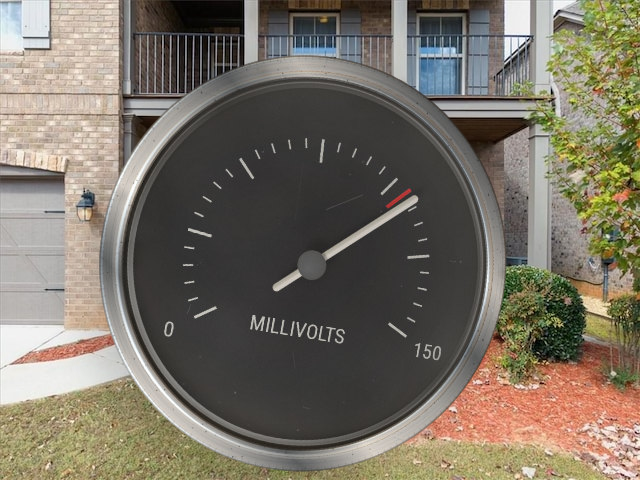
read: {"value": 107.5, "unit": "mV"}
